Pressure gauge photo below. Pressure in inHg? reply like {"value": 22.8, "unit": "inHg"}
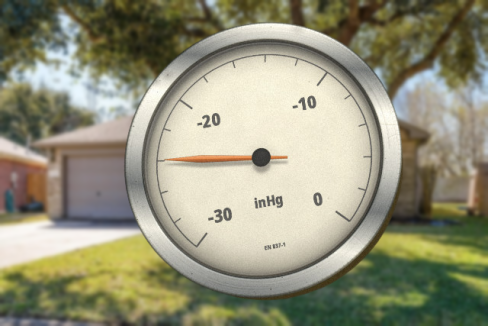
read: {"value": -24, "unit": "inHg"}
